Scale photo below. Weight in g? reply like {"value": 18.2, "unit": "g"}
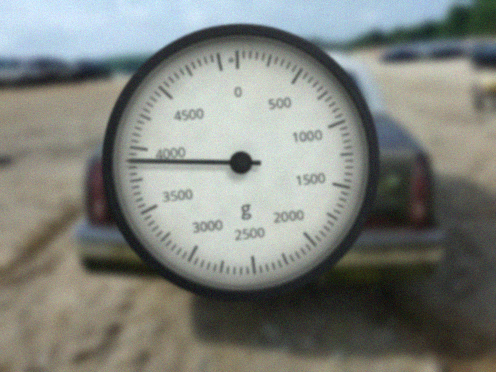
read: {"value": 3900, "unit": "g"}
